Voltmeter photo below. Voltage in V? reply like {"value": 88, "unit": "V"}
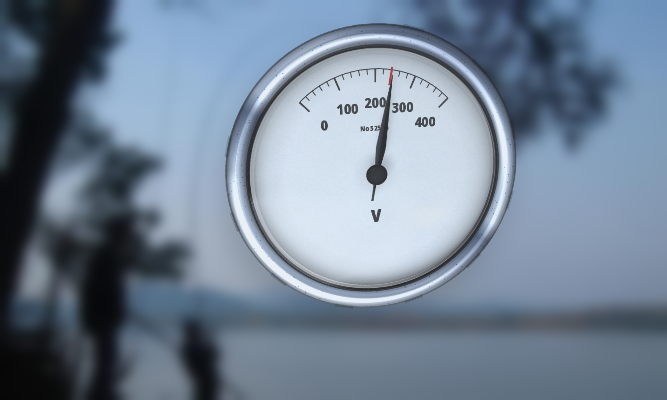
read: {"value": 240, "unit": "V"}
